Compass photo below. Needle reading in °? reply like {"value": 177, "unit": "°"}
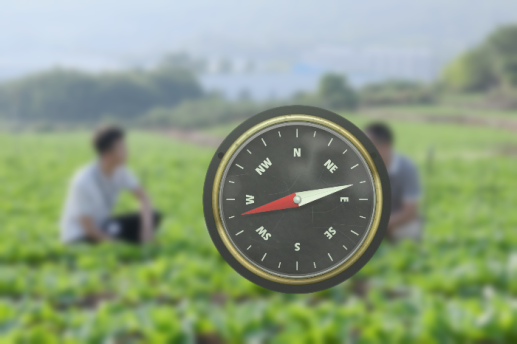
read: {"value": 255, "unit": "°"}
